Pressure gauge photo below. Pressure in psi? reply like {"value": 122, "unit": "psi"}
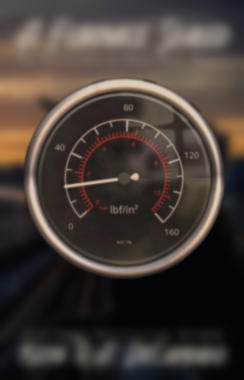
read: {"value": 20, "unit": "psi"}
